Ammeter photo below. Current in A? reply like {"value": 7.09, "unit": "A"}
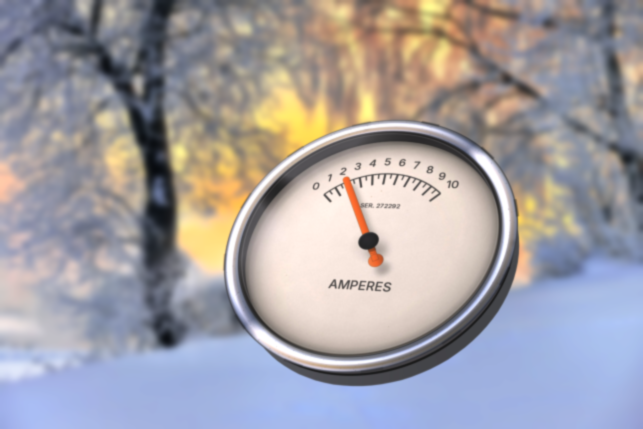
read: {"value": 2, "unit": "A"}
